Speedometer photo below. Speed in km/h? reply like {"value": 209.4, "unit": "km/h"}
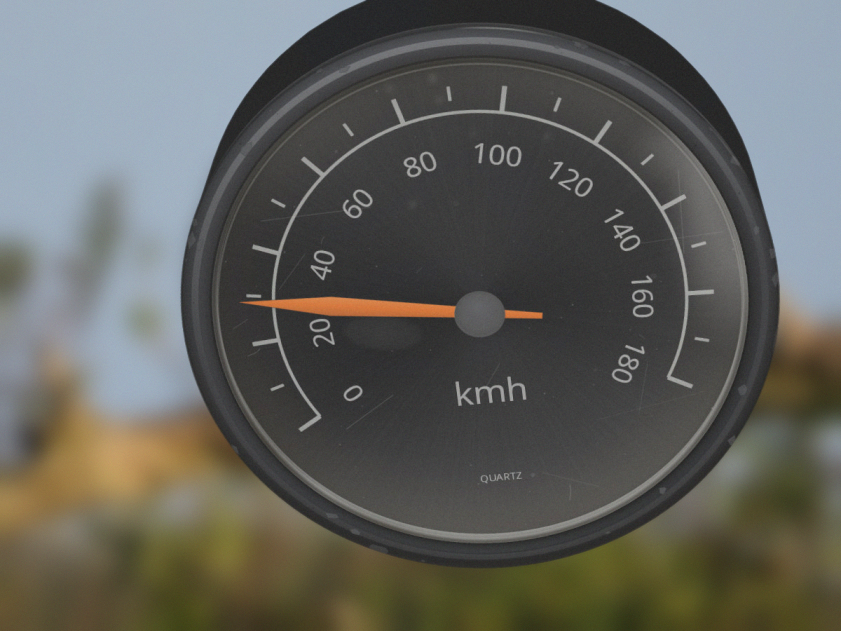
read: {"value": 30, "unit": "km/h"}
